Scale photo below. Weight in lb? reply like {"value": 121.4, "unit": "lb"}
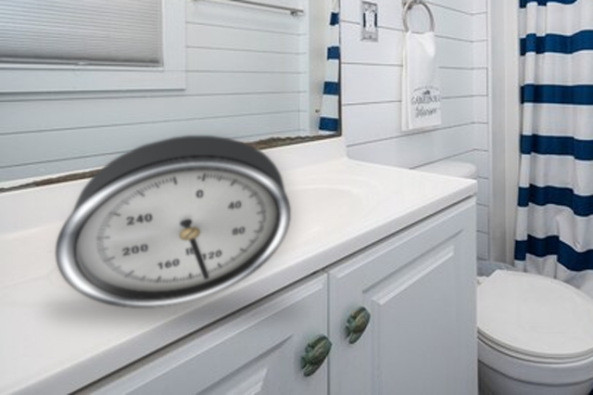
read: {"value": 130, "unit": "lb"}
